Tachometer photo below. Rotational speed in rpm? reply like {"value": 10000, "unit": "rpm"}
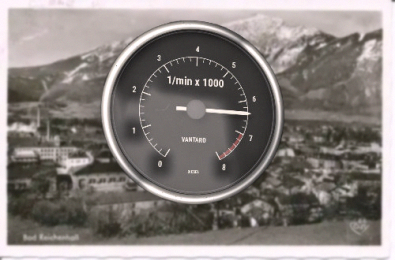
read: {"value": 6400, "unit": "rpm"}
